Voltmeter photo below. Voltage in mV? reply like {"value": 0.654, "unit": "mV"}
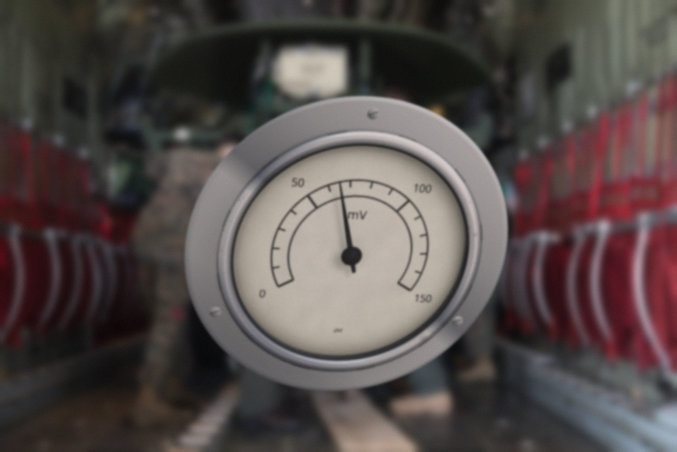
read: {"value": 65, "unit": "mV"}
